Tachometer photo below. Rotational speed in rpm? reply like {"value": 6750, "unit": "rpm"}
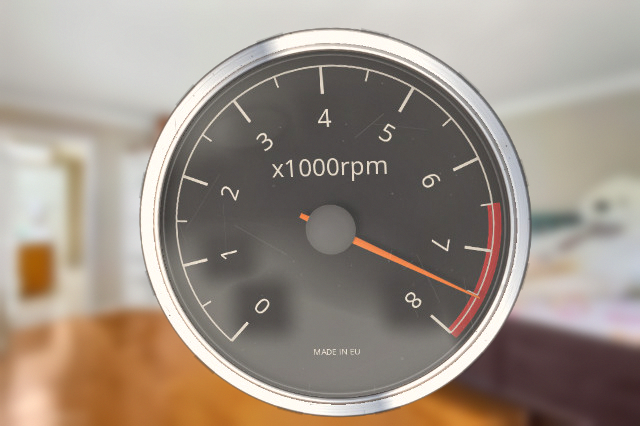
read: {"value": 7500, "unit": "rpm"}
